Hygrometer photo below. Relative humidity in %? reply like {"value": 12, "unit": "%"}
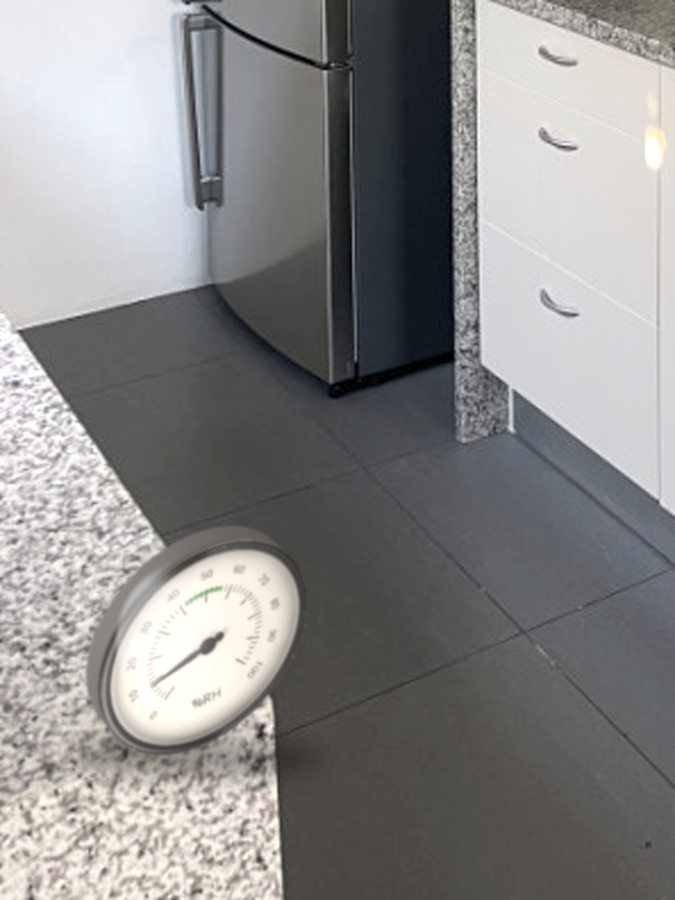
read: {"value": 10, "unit": "%"}
